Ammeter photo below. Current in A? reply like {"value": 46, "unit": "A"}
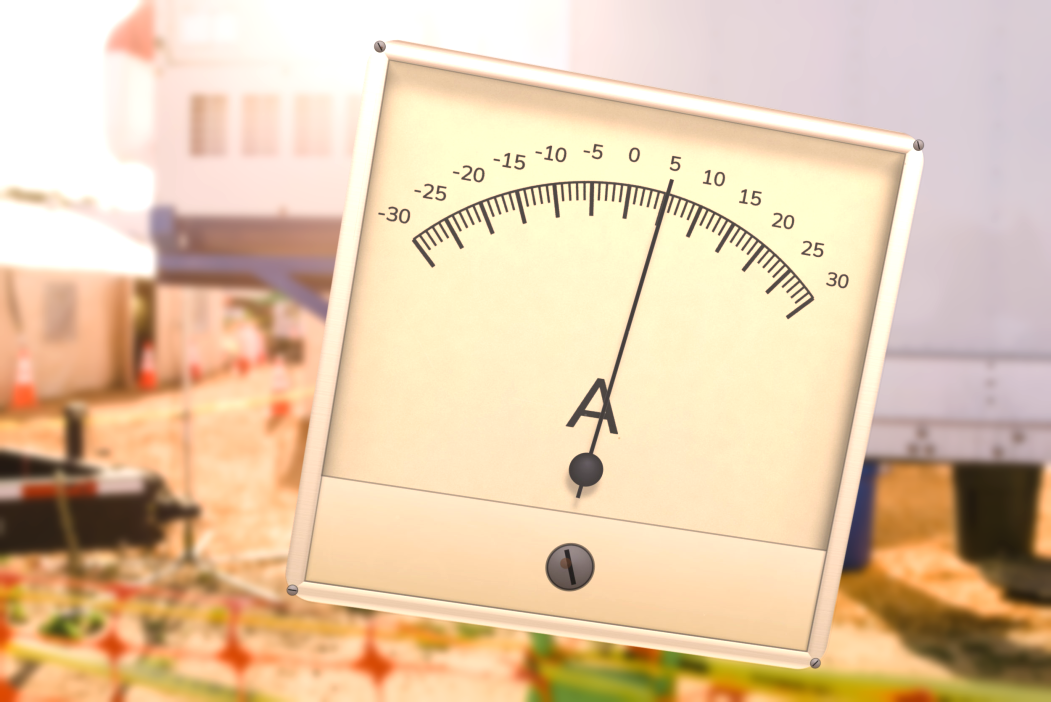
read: {"value": 5, "unit": "A"}
